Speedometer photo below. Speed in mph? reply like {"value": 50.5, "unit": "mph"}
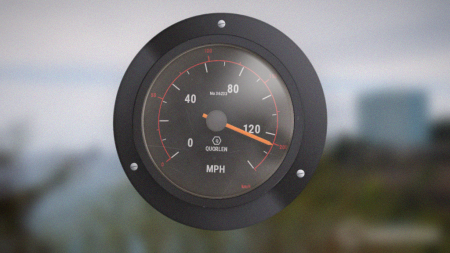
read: {"value": 125, "unit": "mph"}
